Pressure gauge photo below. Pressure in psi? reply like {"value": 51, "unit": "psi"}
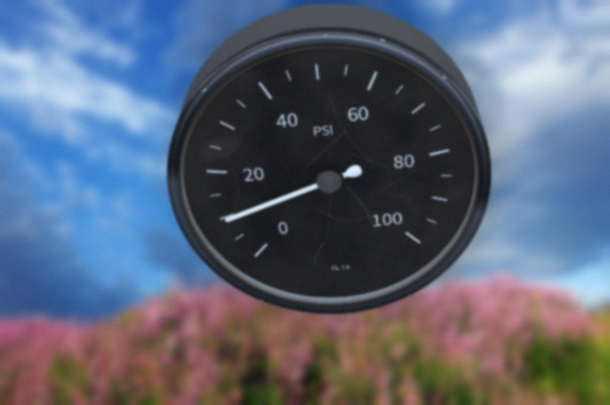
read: {"value": 10, "unit": "psi"}
